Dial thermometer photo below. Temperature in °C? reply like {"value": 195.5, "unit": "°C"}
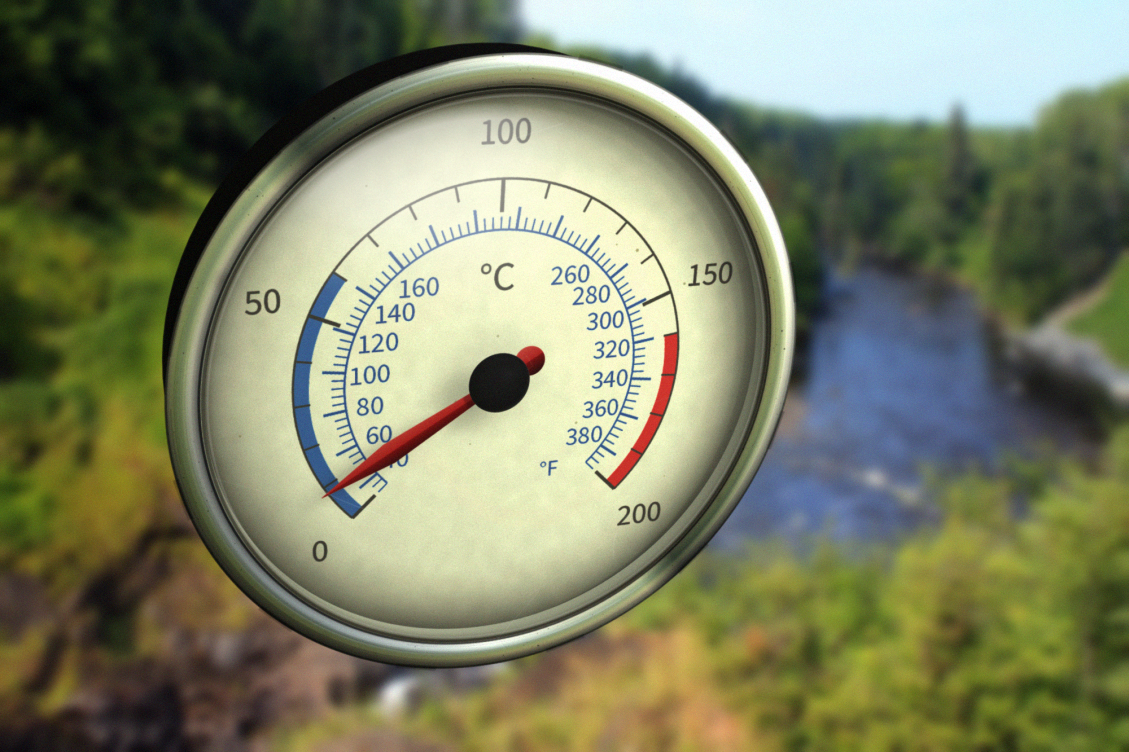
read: {"value": 10, "unit": "°C"}
